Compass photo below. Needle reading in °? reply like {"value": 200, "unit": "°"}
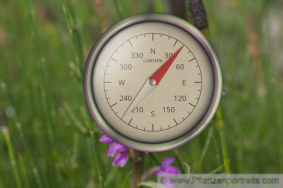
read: {"value": 40, "unit": "°"}
